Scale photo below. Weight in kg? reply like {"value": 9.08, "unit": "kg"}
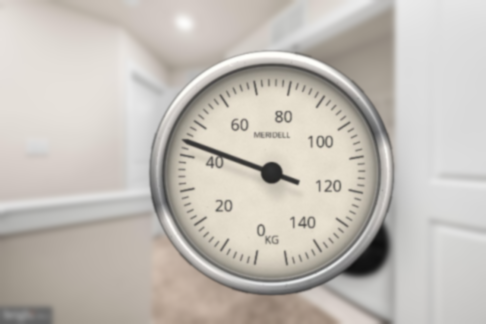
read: {"value": 44, "unit": "kg"}
